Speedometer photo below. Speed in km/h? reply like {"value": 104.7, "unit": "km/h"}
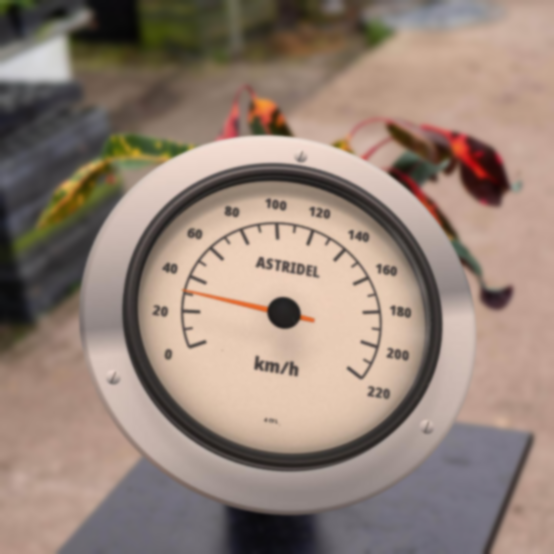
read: {"value": 30, "unit": "km/h"}
